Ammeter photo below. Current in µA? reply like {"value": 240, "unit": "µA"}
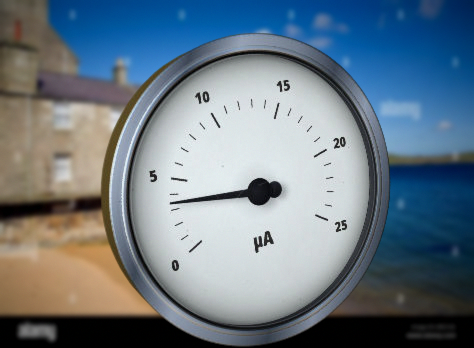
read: {"value": 3.5, "unit": "µA"}
